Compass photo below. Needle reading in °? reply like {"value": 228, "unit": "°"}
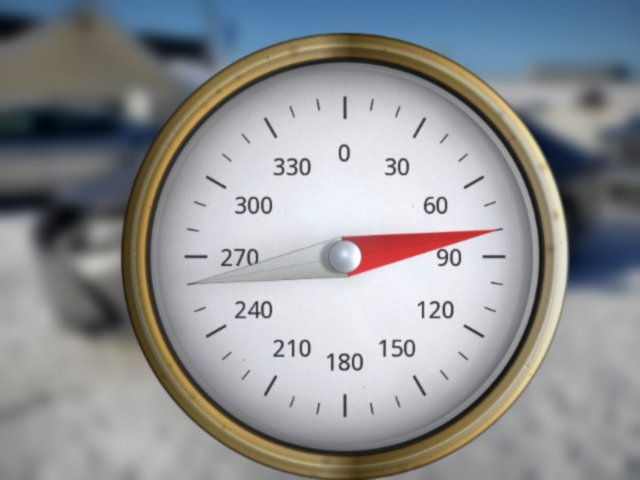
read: {"value": 80, "unit": "°"}
